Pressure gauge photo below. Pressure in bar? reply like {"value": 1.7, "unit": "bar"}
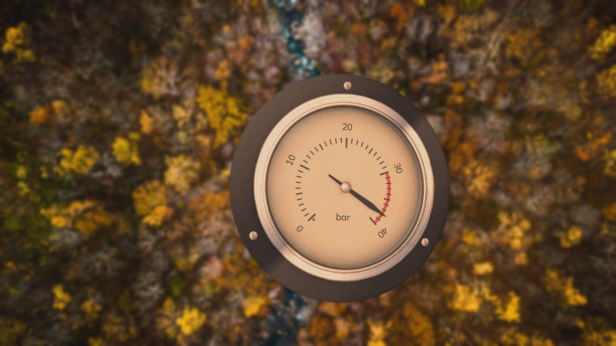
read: {"value": 38, "unit": "bar"}
